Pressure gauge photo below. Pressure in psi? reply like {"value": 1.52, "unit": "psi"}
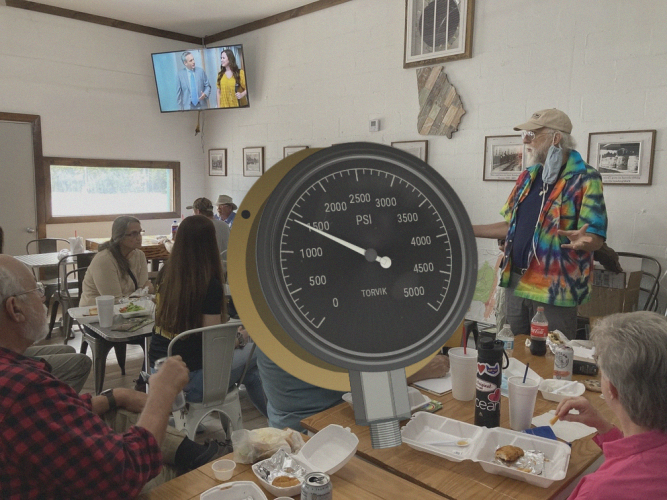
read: {"value": 1400, "unit": "psi"}
